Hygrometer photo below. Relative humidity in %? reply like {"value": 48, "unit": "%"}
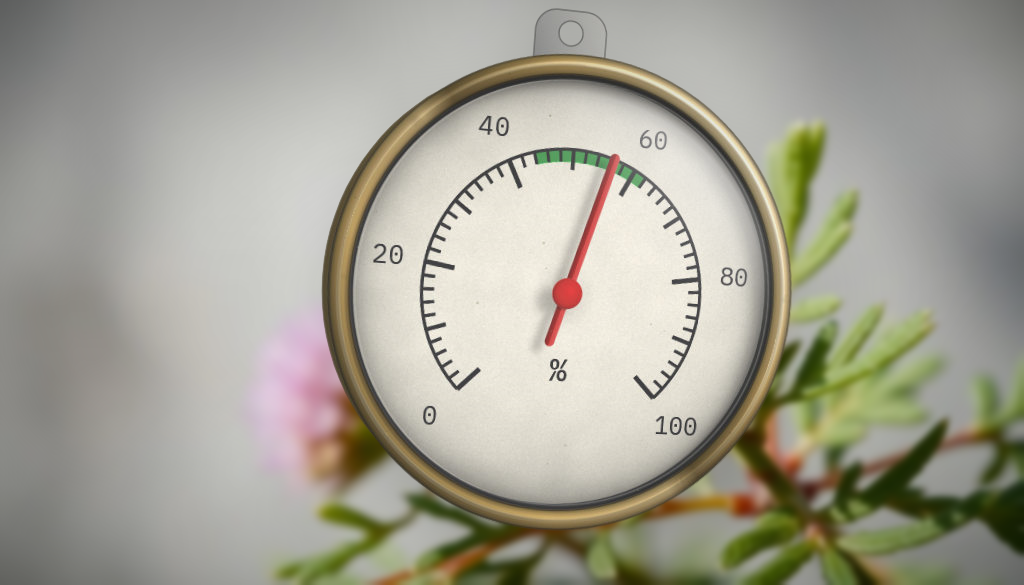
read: {"value": 56, "unit": "%"}
